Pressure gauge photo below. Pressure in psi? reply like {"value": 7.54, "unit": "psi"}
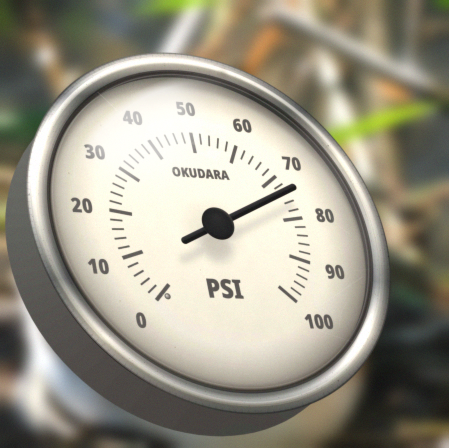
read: {"value": 74, "unit": "psi"}
